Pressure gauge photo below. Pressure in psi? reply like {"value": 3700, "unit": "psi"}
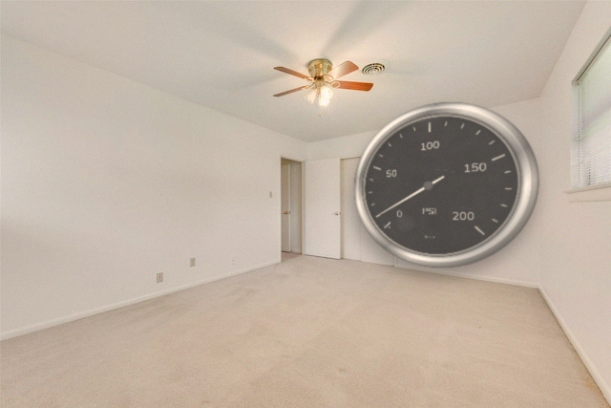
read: {"value": 10, "unit": "psi"}
